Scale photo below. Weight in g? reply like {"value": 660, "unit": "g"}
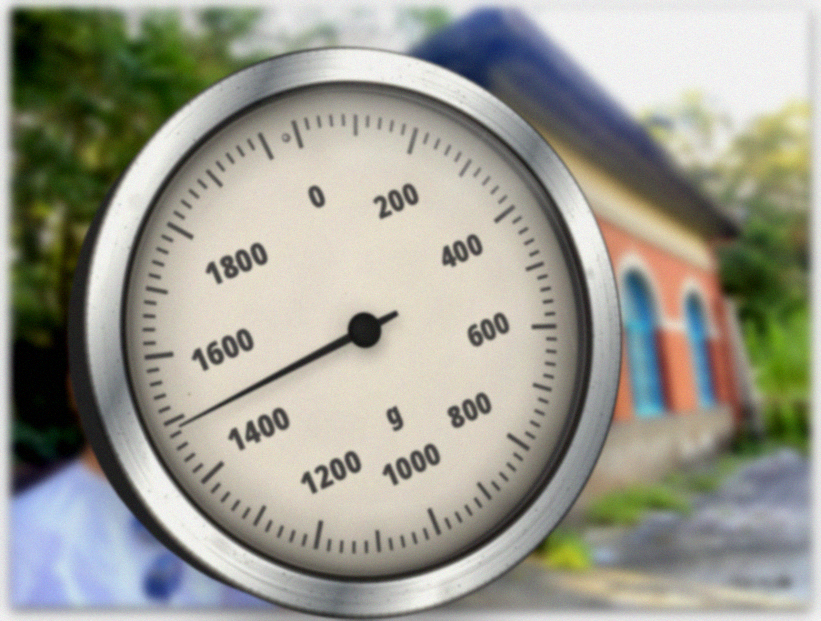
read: {"value": 1490, "unit": "g"}
